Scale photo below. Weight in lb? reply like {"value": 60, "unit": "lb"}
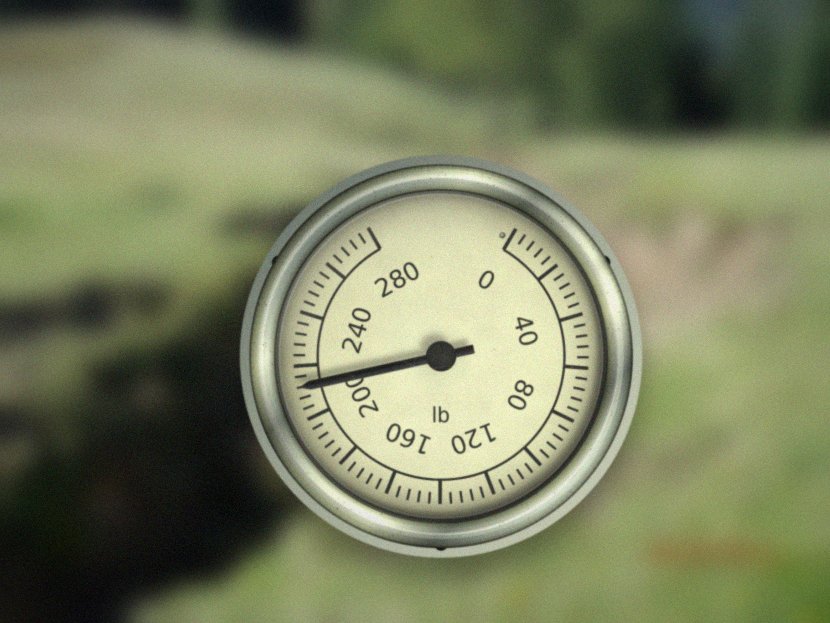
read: {"value": 212, "unit": "lb"}
